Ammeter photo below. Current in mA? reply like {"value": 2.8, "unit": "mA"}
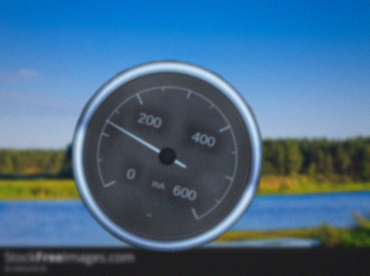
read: {"value": 125, "unit": "mA"}
